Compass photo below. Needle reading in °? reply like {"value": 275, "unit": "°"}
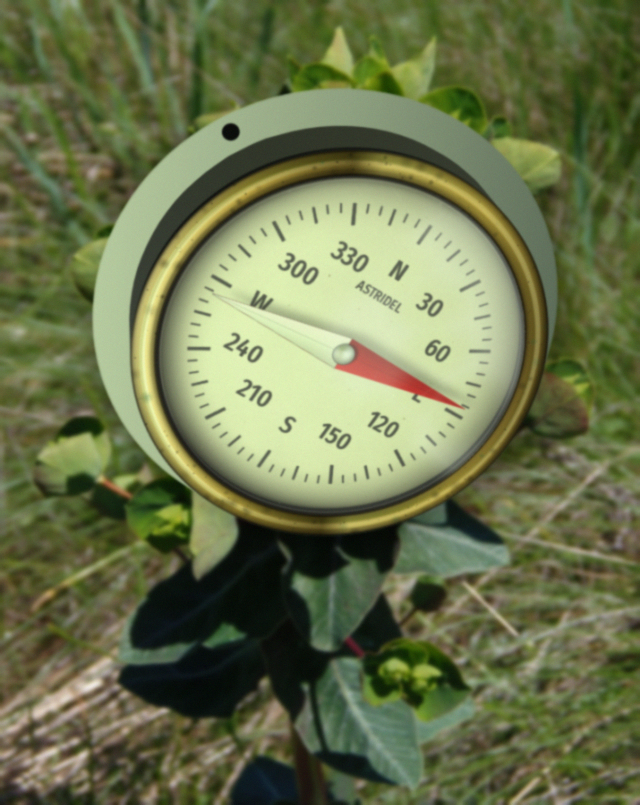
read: {"value": 85, "unit": "°"}
